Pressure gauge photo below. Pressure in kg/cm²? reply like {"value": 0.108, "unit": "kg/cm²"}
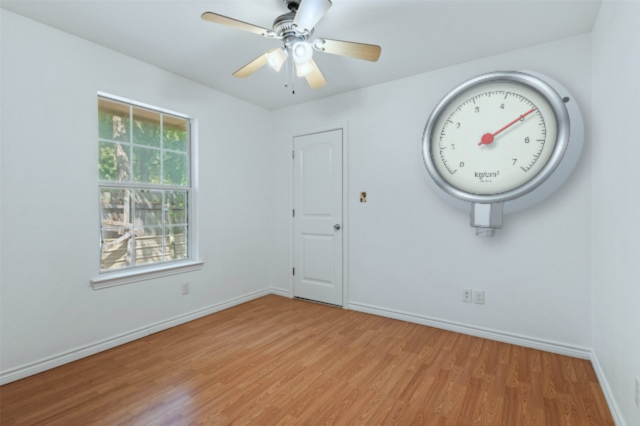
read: {"value": 5, "unit": "kg/cm²"}
